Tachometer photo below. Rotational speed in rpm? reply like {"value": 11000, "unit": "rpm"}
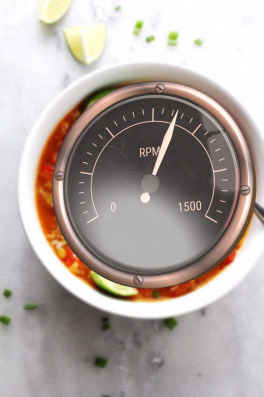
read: {"value": 875, "unit": "rpm"}
